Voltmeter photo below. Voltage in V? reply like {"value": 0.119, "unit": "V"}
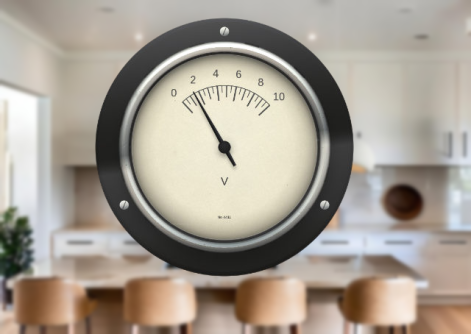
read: {"value": 1.5, "unit": "V"}
